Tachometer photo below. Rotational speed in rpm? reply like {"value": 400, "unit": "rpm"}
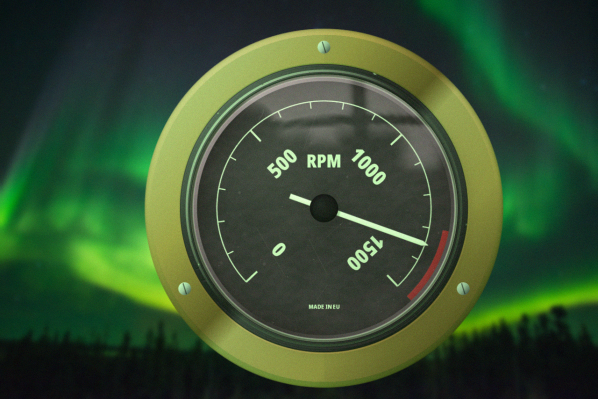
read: {"value": 1350, "unit": "rpm"}
